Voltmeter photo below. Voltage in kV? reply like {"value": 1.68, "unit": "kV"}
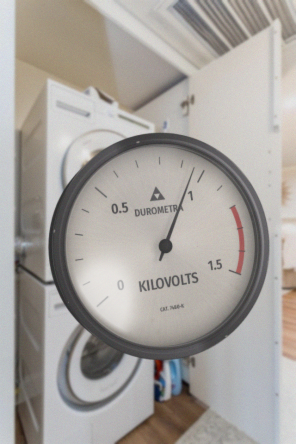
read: {"value": 0.95, "unit": "kV"}
